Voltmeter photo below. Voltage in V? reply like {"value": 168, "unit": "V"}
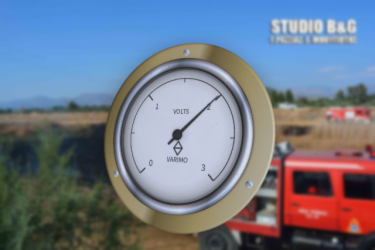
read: {"value": 2, "unit": "V"}
